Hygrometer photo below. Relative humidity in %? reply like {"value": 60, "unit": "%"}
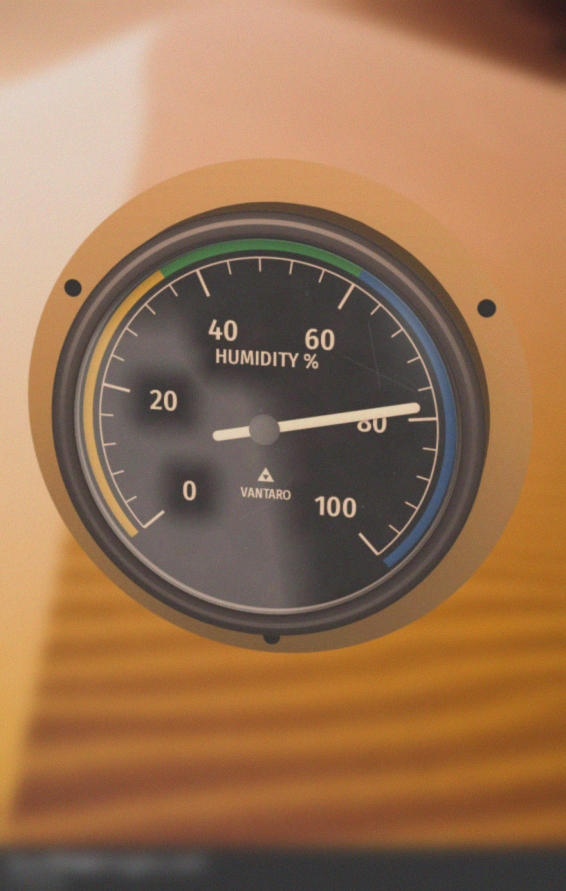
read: {"value": 78, "unit": "%"}
